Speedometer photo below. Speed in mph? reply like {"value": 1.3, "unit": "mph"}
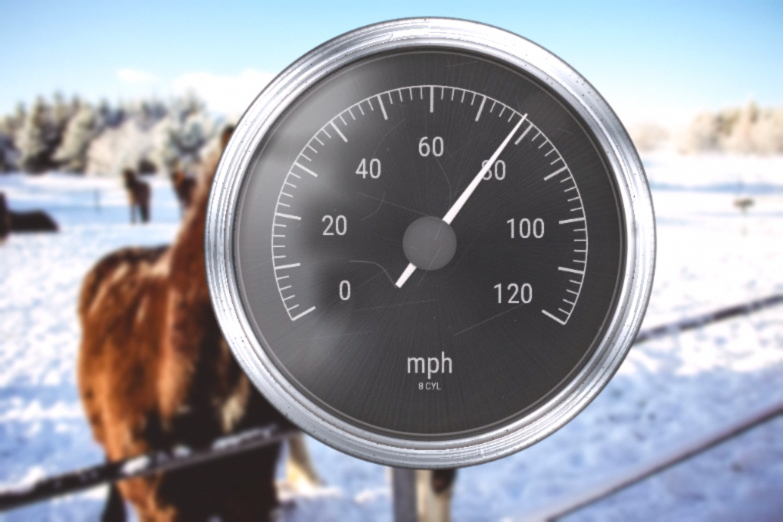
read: {"value": 78, "unit": "mph"}
